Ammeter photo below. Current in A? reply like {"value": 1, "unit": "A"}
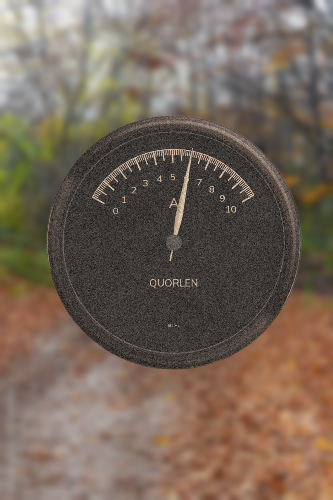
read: {"value": 6, "unit": "A"}
